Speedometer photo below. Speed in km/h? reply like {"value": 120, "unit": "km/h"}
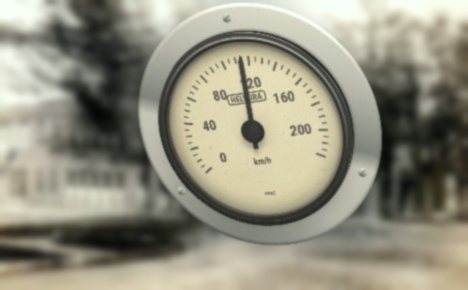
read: {"value": 115, "unit": "km/h"}
